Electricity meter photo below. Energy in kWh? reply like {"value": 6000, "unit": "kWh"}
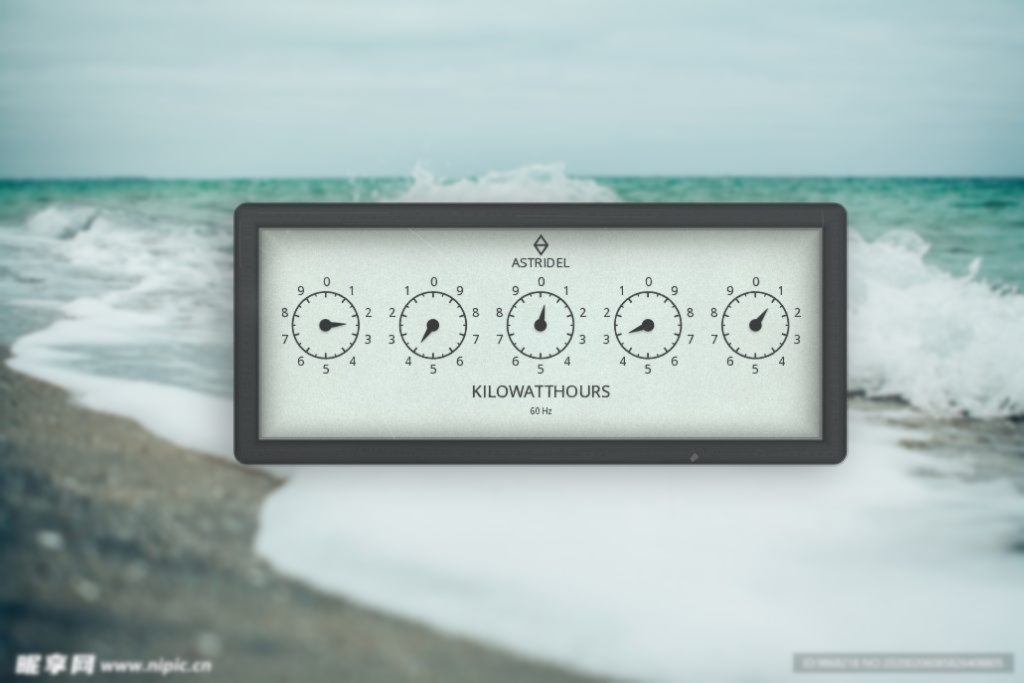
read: {"value": 24031, "unit": "kWh"}
